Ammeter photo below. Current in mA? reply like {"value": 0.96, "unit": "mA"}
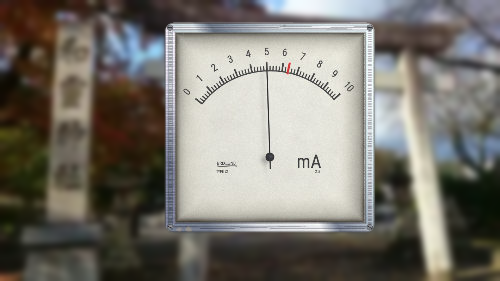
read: {"value": 5, "unit": "mA"}
